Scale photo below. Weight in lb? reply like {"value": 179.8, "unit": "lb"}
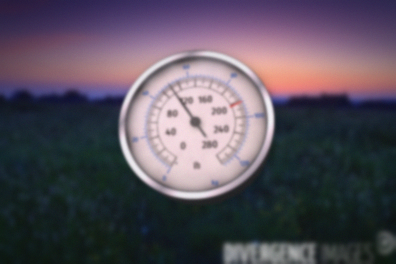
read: {"value": 110, "unit": "lb"}
